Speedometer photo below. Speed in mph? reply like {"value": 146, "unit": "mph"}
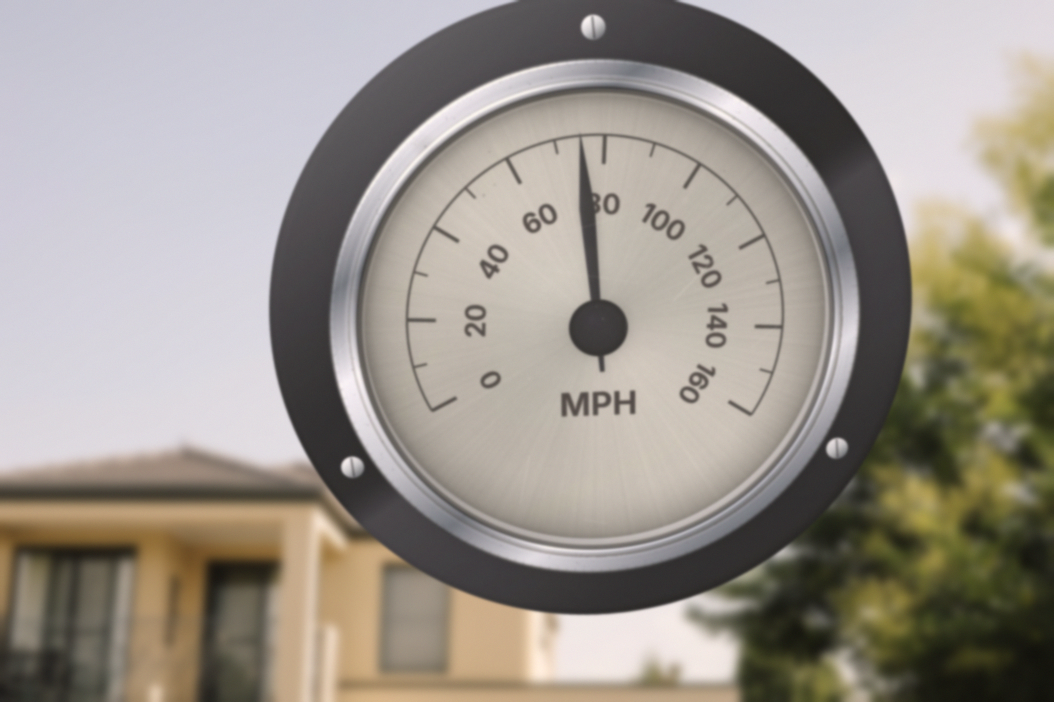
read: {"value": 75, "unit": "mph"}
